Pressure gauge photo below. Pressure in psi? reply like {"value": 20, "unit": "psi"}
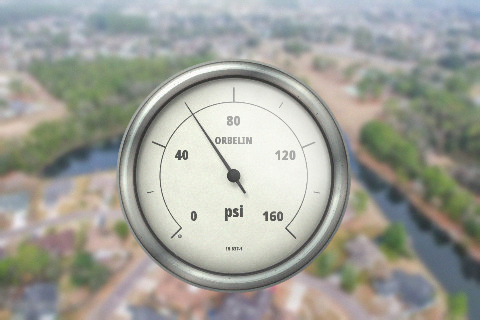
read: {"value": 60, "unit": "psi"}
